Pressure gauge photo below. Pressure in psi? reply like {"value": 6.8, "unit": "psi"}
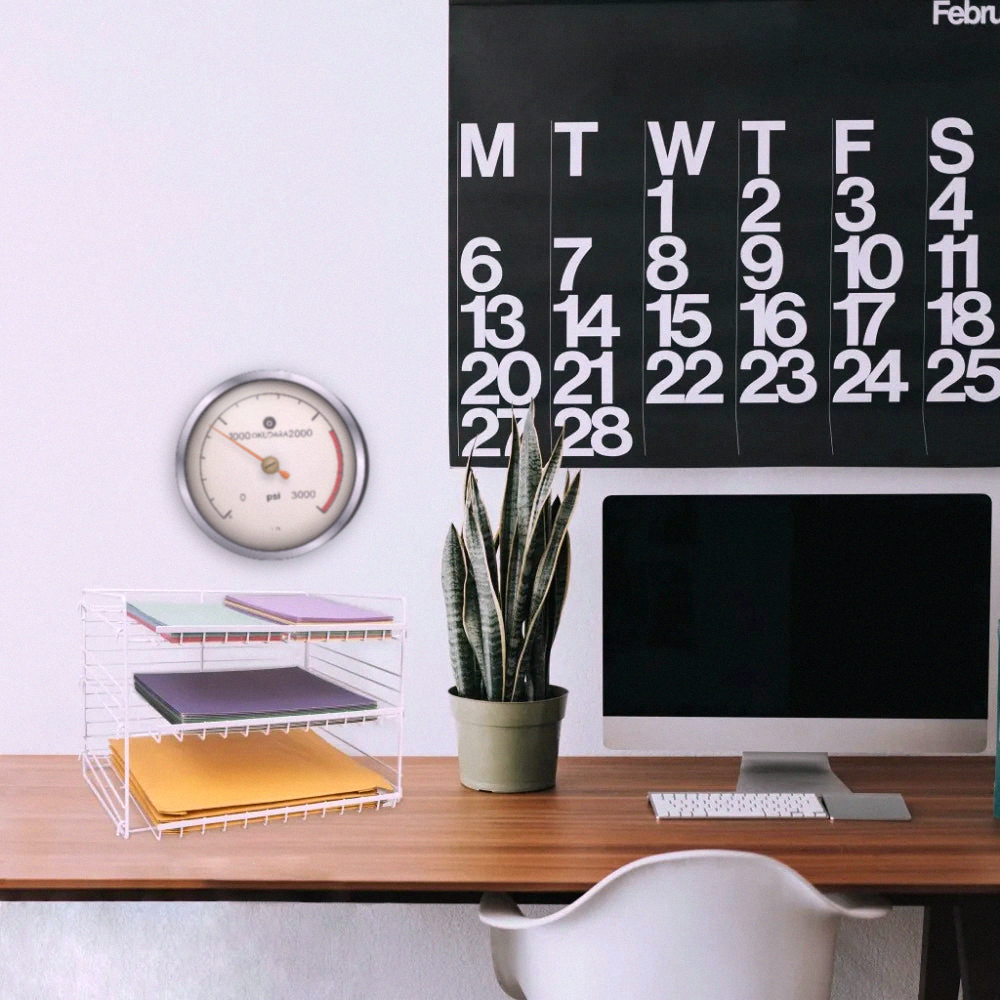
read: {"value": 900, "unit": "psi"}
